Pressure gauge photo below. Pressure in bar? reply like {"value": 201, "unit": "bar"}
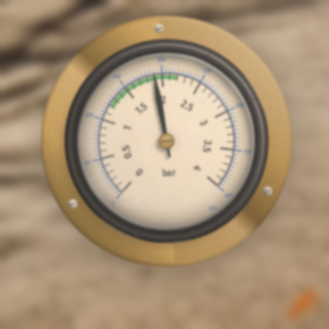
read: {"value": 1.9, "unit": "bar"}
